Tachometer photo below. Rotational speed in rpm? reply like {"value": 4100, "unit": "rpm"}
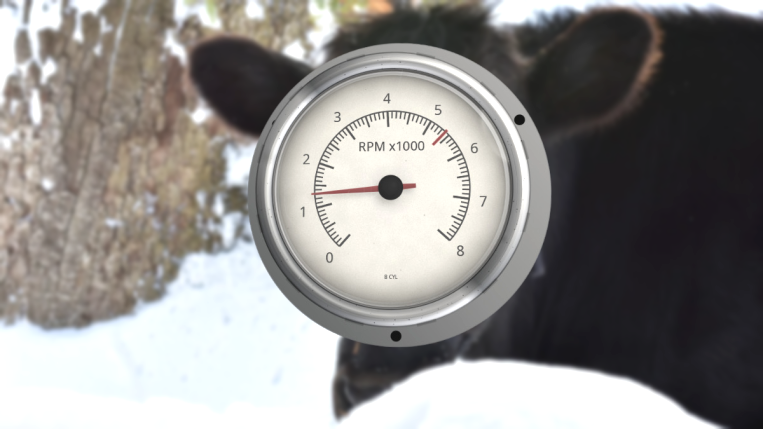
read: {"value": 1300, "unit": "rpm"}
